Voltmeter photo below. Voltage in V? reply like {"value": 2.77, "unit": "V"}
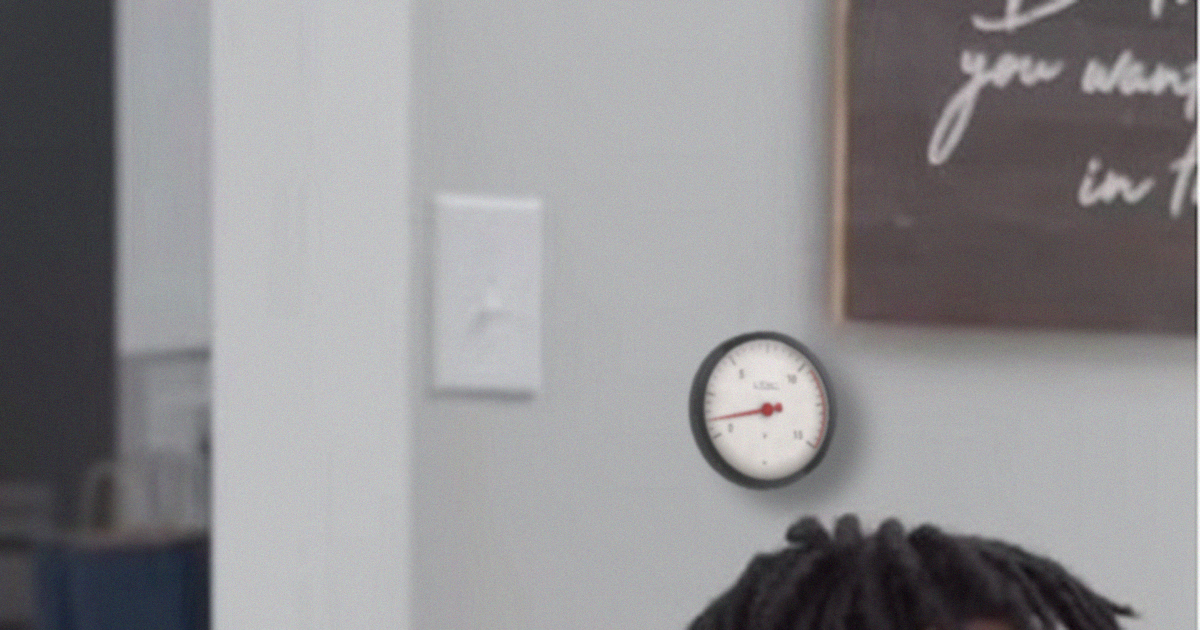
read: {"value": 1, "unit": "V"}
